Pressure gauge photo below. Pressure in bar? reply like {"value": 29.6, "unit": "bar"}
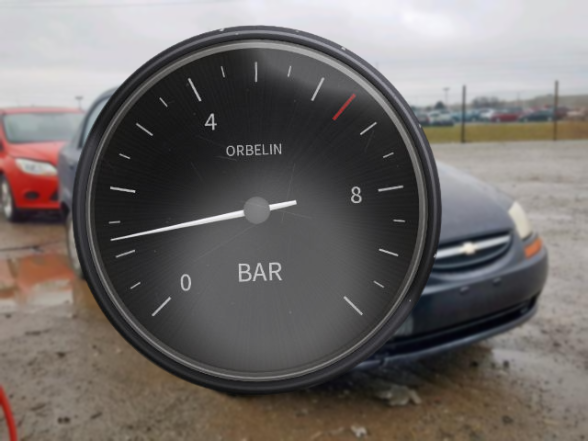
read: {"value": 1.25, "unit": "bar"}
